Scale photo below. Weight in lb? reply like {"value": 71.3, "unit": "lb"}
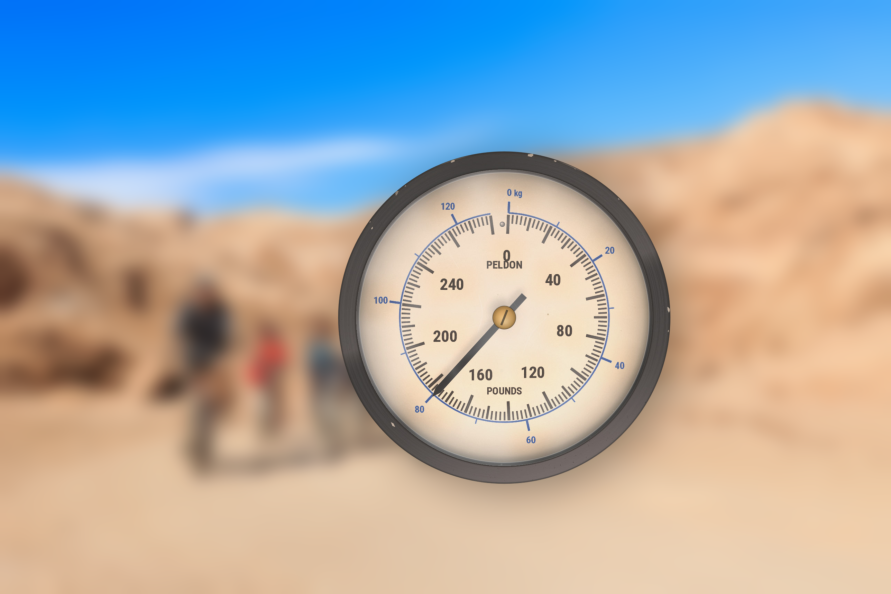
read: {"value": 176, "unit": "lb"}
